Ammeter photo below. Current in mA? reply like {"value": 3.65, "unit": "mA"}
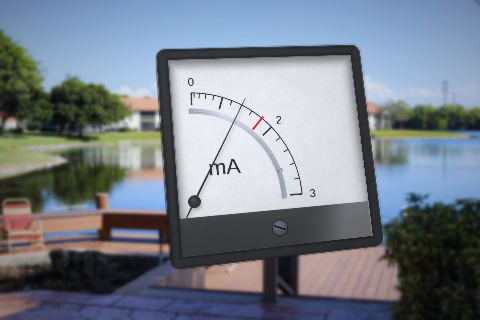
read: {"value": 1.4, "unit": "mA"}
